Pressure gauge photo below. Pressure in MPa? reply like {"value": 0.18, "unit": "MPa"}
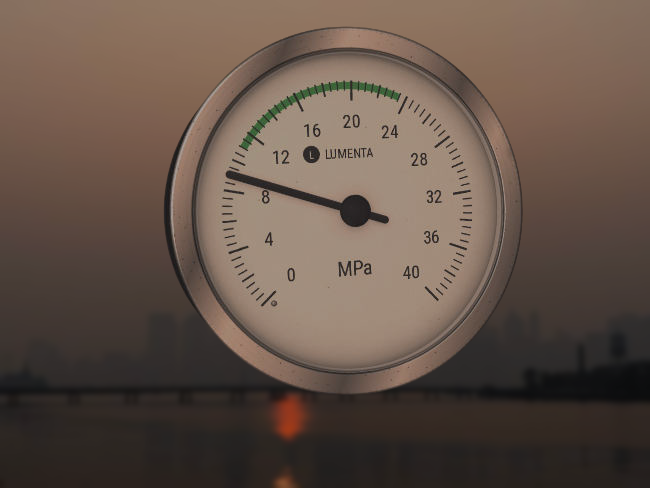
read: {"value": 9, "unit": "MPa"}
